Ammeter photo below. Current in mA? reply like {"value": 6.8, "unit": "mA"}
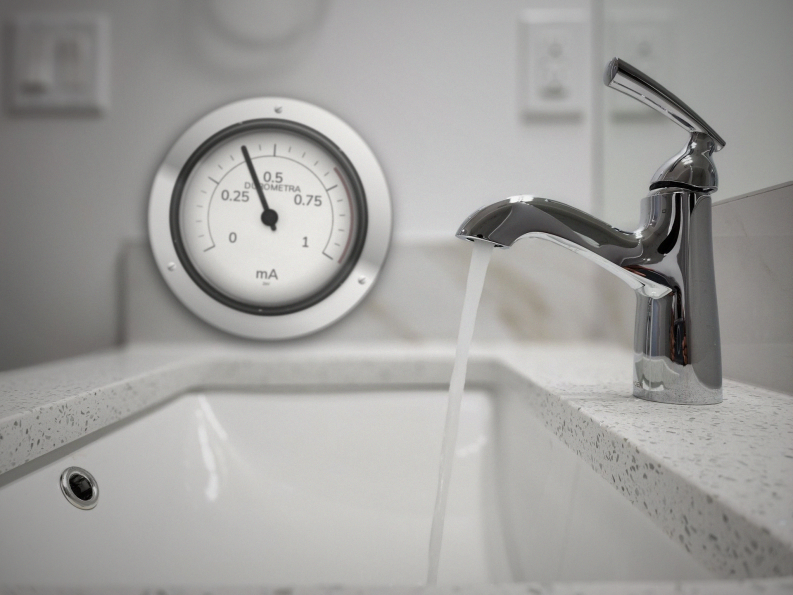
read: {"value": 0.4, "unit": "mA"}
